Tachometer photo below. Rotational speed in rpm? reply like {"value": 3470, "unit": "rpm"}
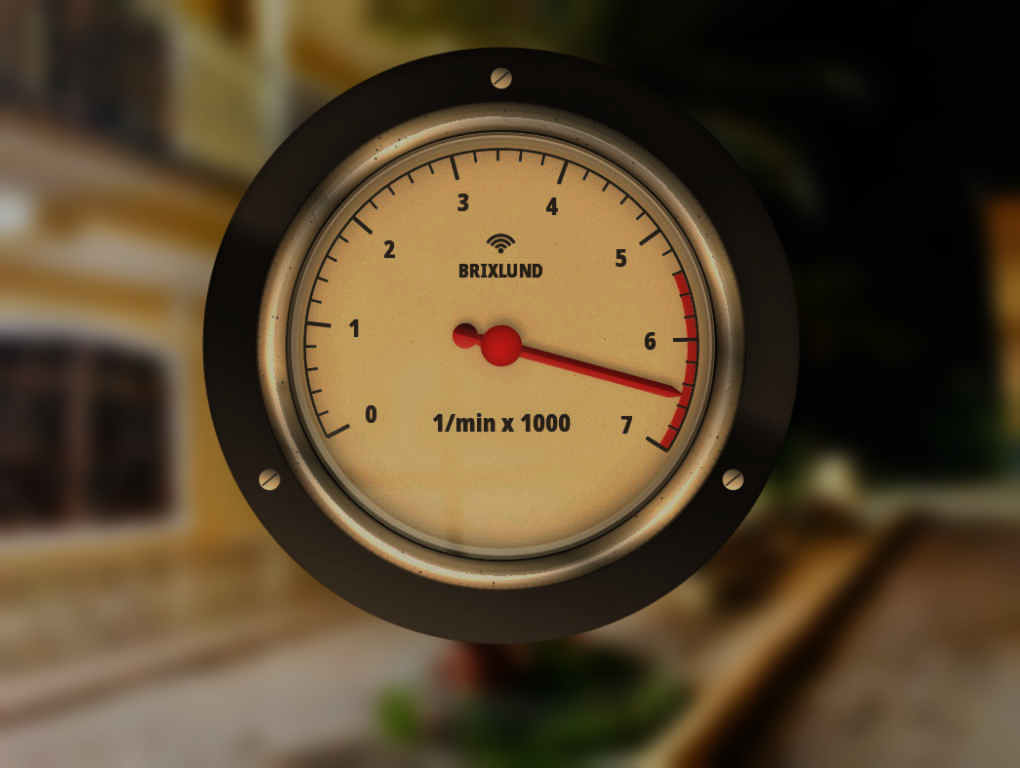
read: {"value": 6500, "unit": "rpm"}
